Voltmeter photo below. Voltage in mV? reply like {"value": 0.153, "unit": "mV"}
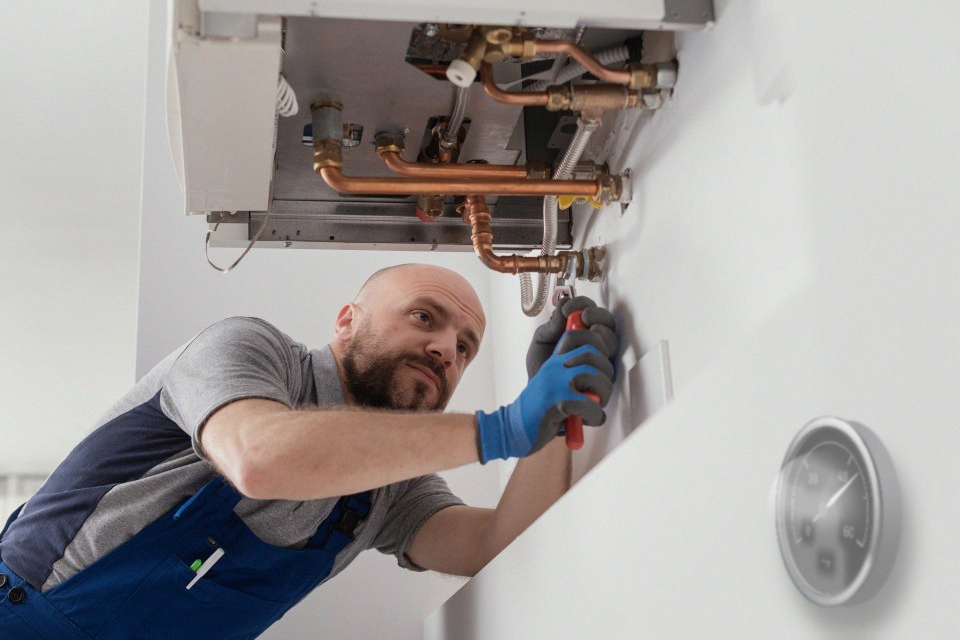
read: {"value": 45, "unit": "mV"}
